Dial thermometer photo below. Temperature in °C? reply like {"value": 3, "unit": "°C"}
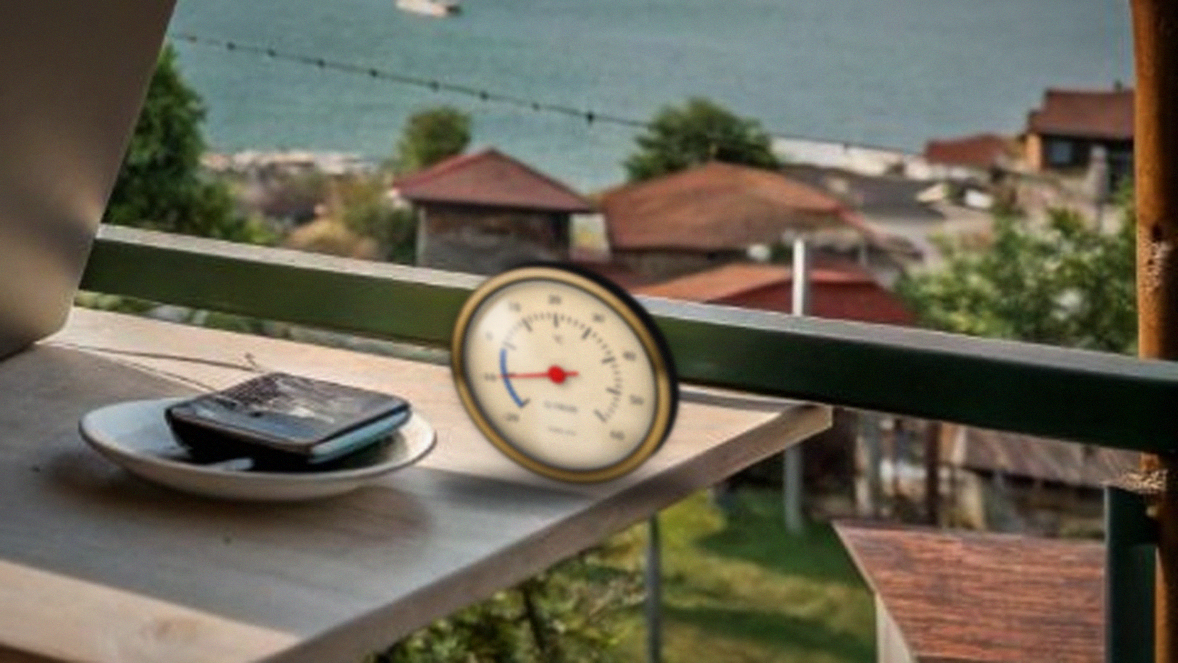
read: {"value": -10, "unit": "°C"}
